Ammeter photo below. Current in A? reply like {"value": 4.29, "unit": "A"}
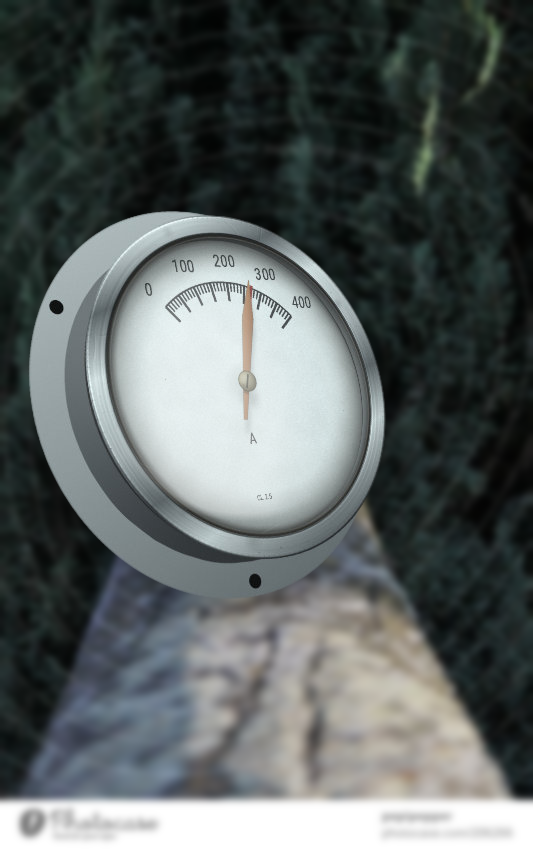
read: {"value": 250, "unit": "A"}
